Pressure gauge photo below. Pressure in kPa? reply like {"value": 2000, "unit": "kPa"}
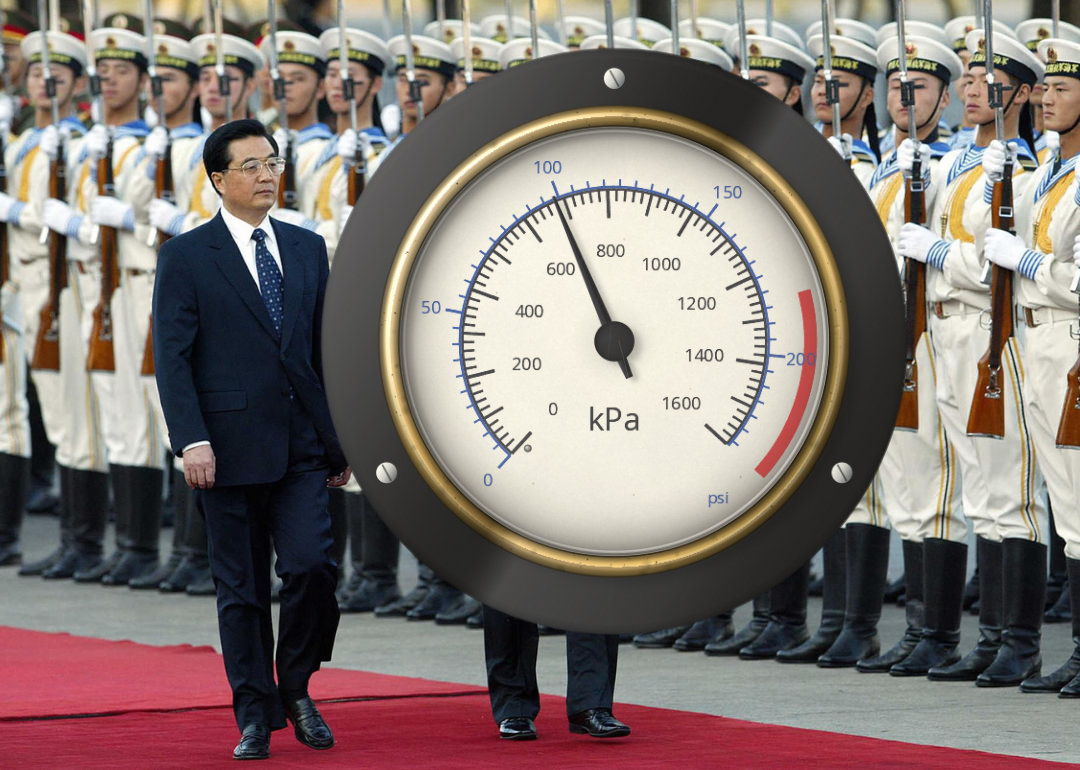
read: {"value": 680, "unit": "kPa"}
